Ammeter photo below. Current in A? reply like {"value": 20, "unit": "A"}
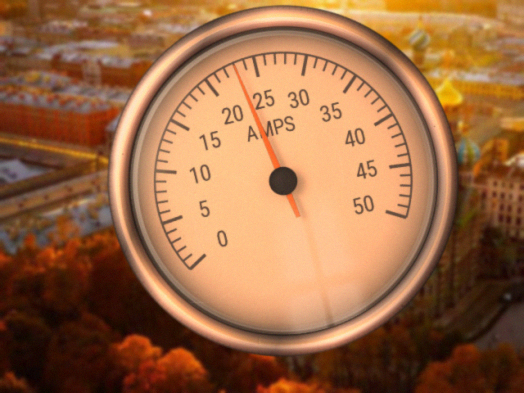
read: {"value": 23, "unit": "A"}
